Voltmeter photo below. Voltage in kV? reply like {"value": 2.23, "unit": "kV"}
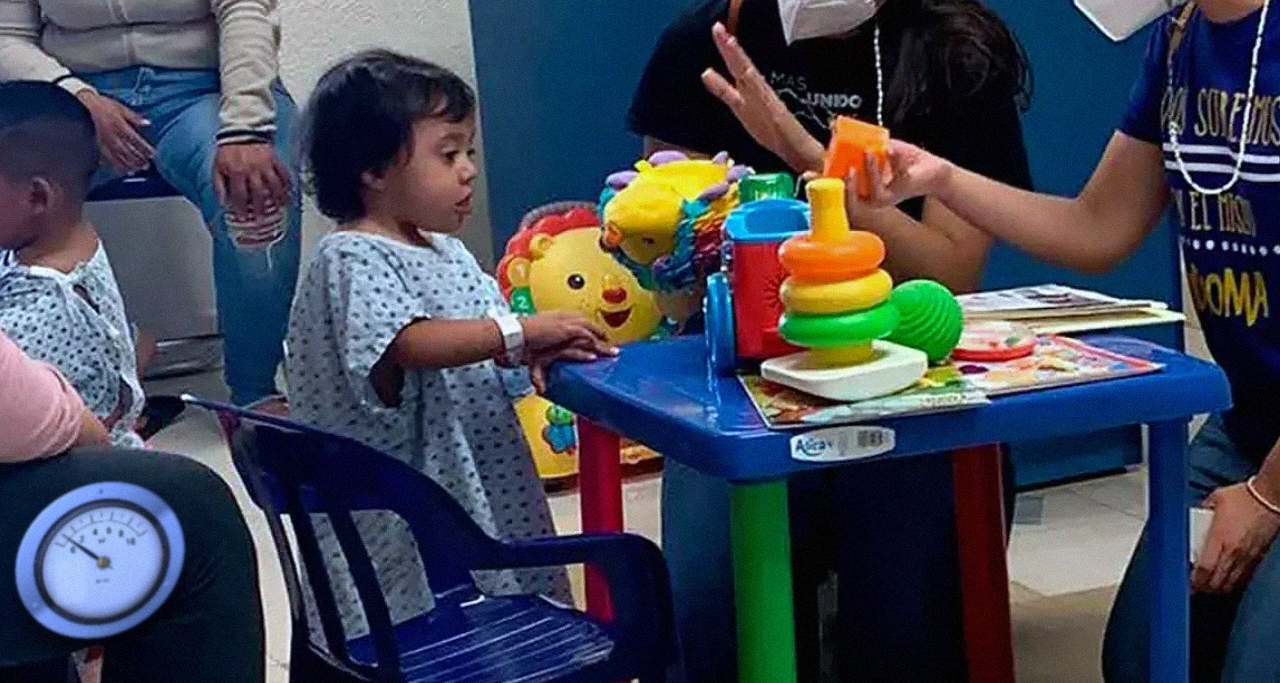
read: {"value": 1, "unit": "kV"}
